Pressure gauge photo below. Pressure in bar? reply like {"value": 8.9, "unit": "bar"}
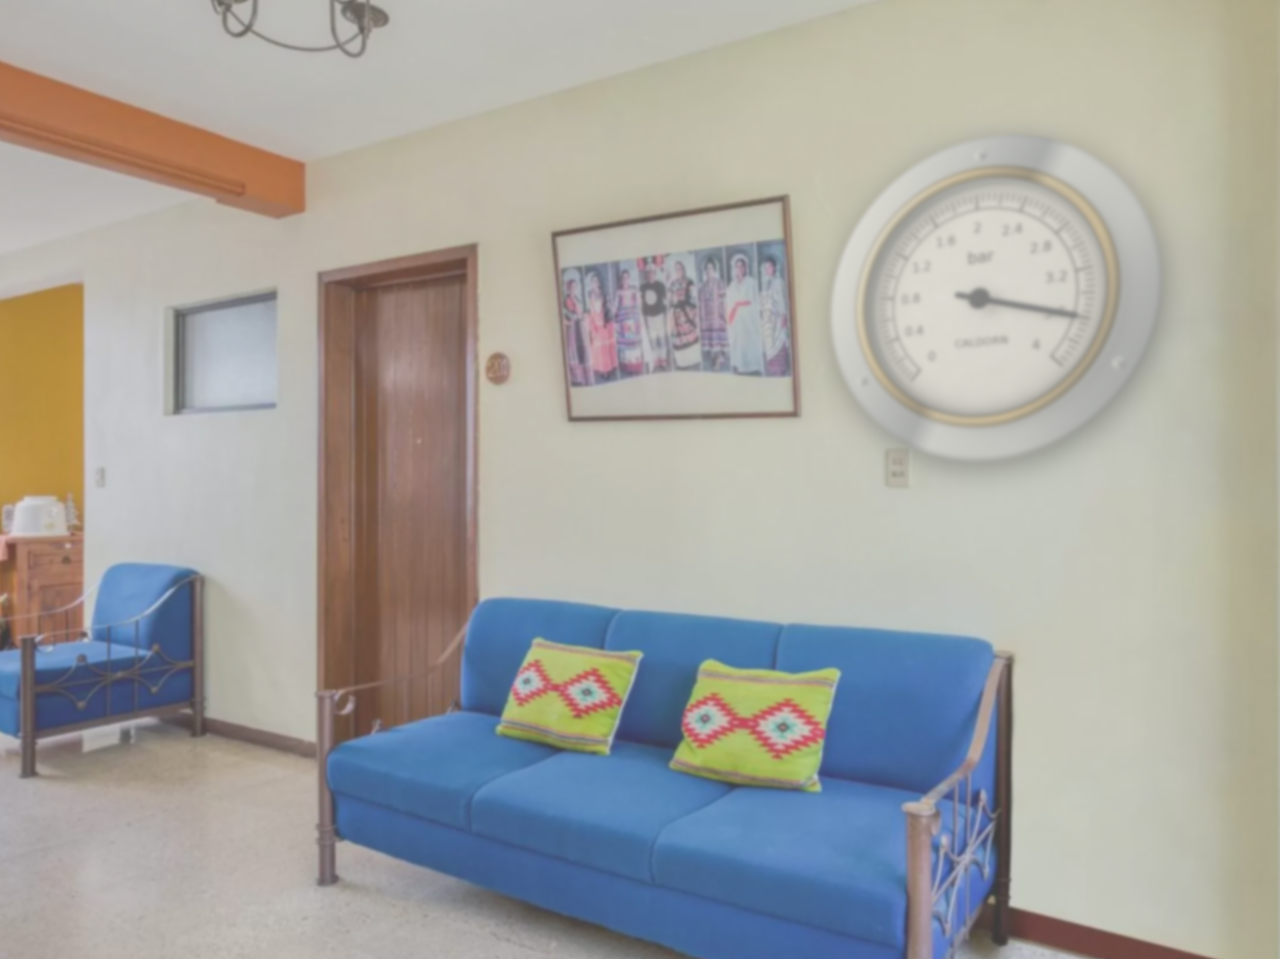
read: {"value": 3.6, "unit": "bar"}
